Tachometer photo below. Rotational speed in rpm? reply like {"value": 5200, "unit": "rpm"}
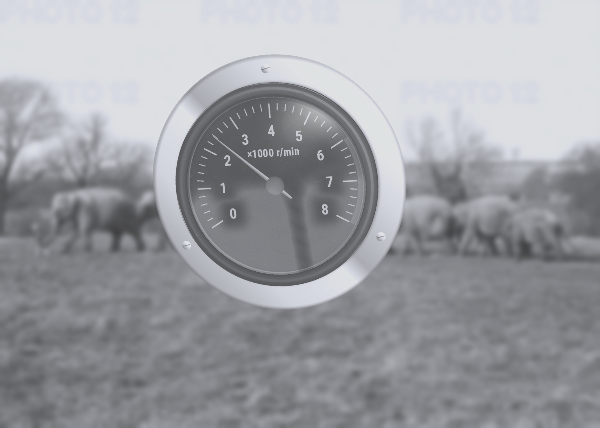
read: {"value": 2400, "unit": "rpm"}
